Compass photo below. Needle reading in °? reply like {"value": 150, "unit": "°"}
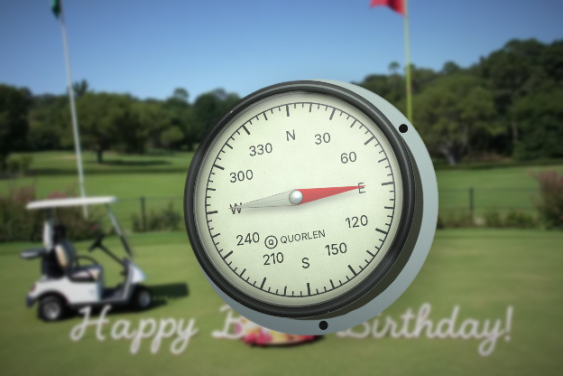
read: {"value": 90, "unit": "°"}
